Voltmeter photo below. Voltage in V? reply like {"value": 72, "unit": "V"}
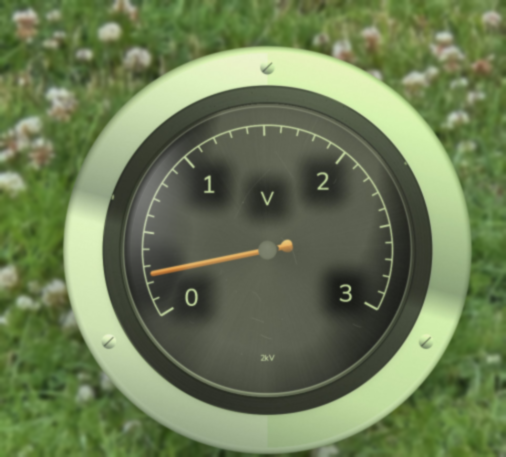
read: {"value": 0.25, "unit": "V"}
